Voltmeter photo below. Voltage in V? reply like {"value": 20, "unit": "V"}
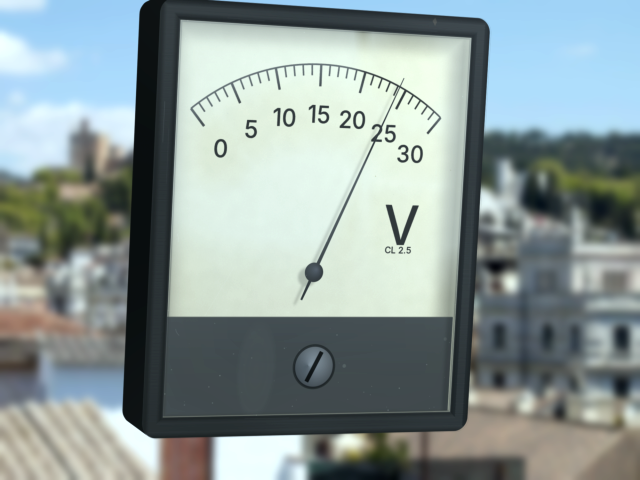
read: {"value": 24, "unit": "V"}
